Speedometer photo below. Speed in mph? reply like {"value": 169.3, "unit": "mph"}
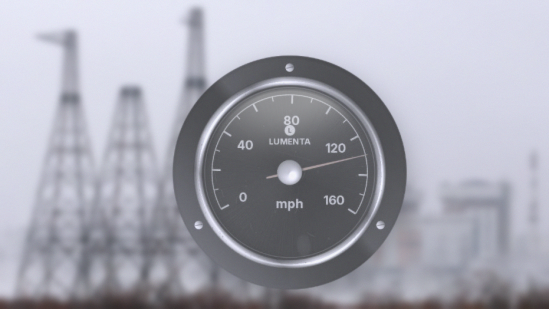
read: {"value": 130, "unit": "mph"}
